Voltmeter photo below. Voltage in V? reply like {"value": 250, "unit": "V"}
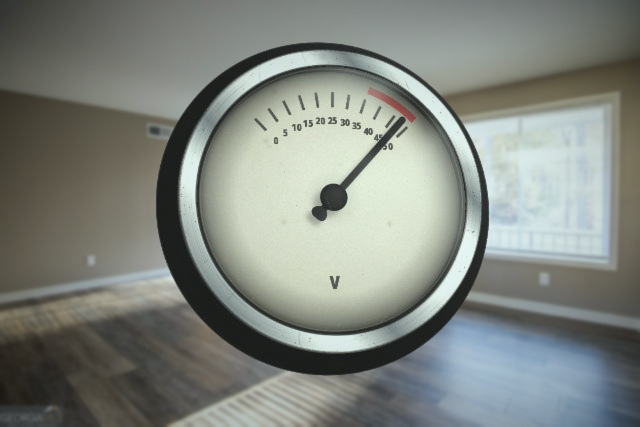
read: {"value": 47.5, "unit": "V"}
